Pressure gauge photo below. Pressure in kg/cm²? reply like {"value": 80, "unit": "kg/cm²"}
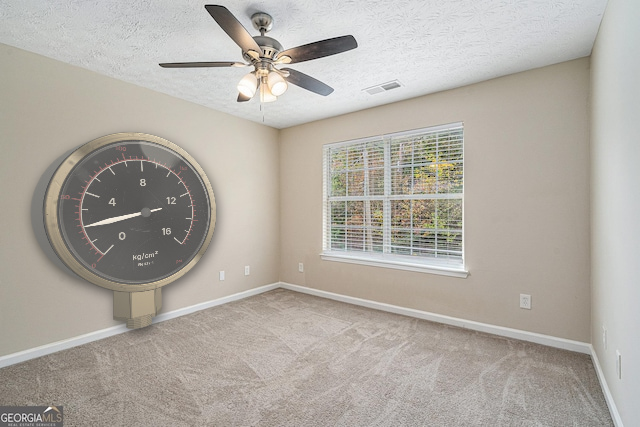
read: {"value": 2, "unit": "kg/cm²"}
